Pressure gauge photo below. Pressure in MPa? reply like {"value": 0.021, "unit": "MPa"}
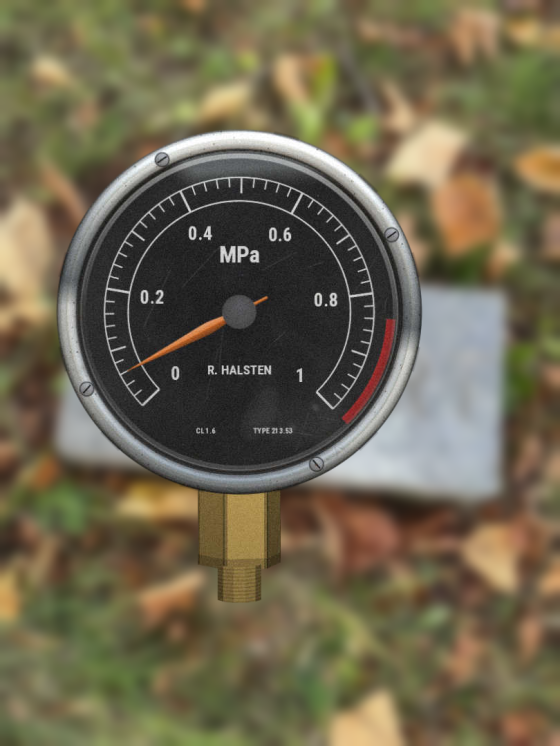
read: {"value": 0.06, "unit": "MPa"}
